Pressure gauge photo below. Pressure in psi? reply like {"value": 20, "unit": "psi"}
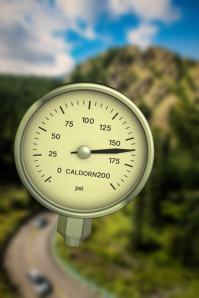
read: {"value": 160, "unit": "psi"}
